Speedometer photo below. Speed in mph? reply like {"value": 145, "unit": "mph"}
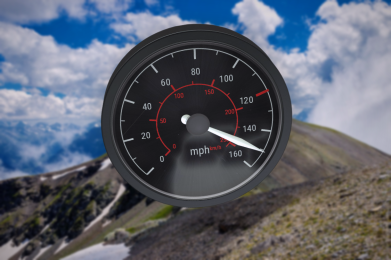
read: {"value": 150, "unit": "mph"}
